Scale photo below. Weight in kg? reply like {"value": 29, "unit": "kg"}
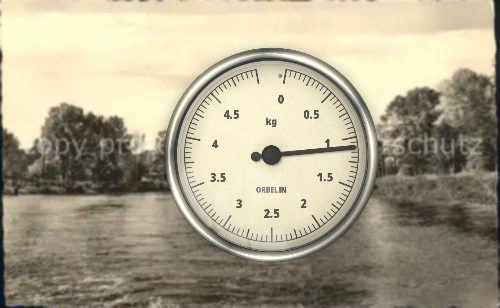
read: {"value": 1.1, "unit": "kg"}
